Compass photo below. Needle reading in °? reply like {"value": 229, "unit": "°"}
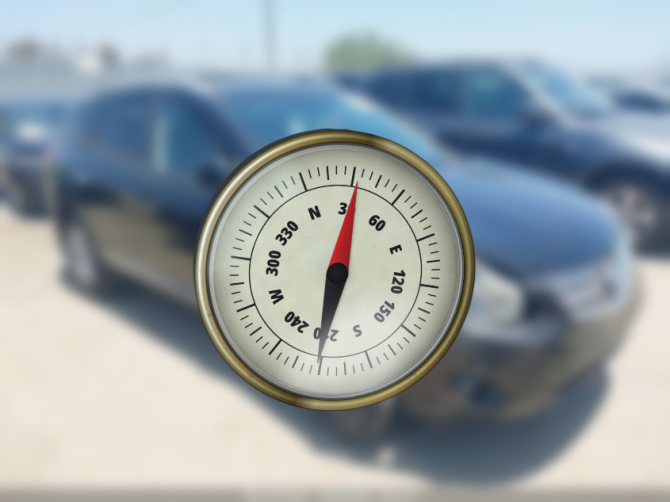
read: {"value": 32.5, "unit": "°"}
